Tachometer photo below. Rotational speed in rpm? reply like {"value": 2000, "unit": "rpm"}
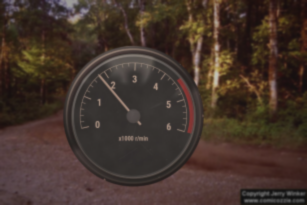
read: {"value": 1800, "unit": "rpm"}
